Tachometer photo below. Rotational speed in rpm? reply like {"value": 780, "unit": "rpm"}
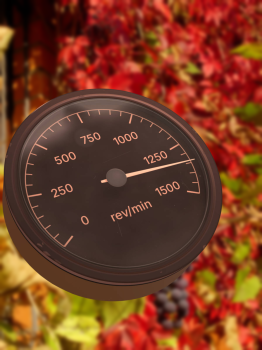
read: {"value": 1350, "unit": "rpm"}
